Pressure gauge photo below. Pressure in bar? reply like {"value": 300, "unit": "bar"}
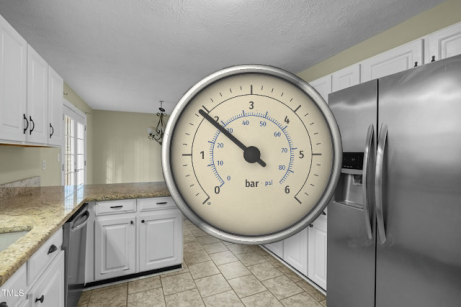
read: {"value": 1.9, "unit": "bar"}
